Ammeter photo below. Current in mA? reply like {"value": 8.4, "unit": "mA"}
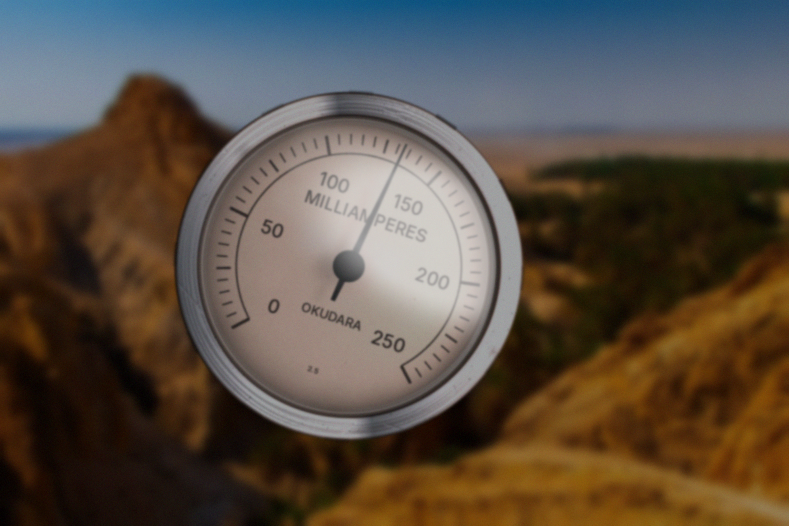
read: {"value": 132.5, "unit": "mA"}
